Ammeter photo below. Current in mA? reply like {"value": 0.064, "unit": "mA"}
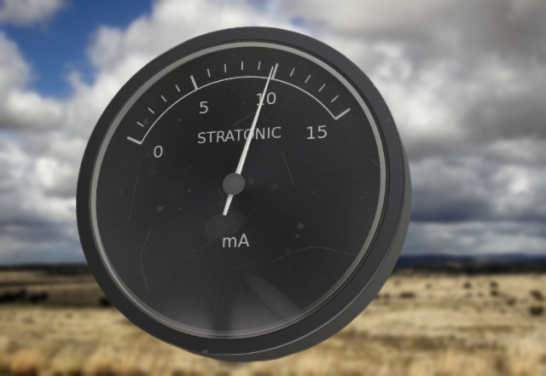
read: {"value": 10, "unit": "mA"}
